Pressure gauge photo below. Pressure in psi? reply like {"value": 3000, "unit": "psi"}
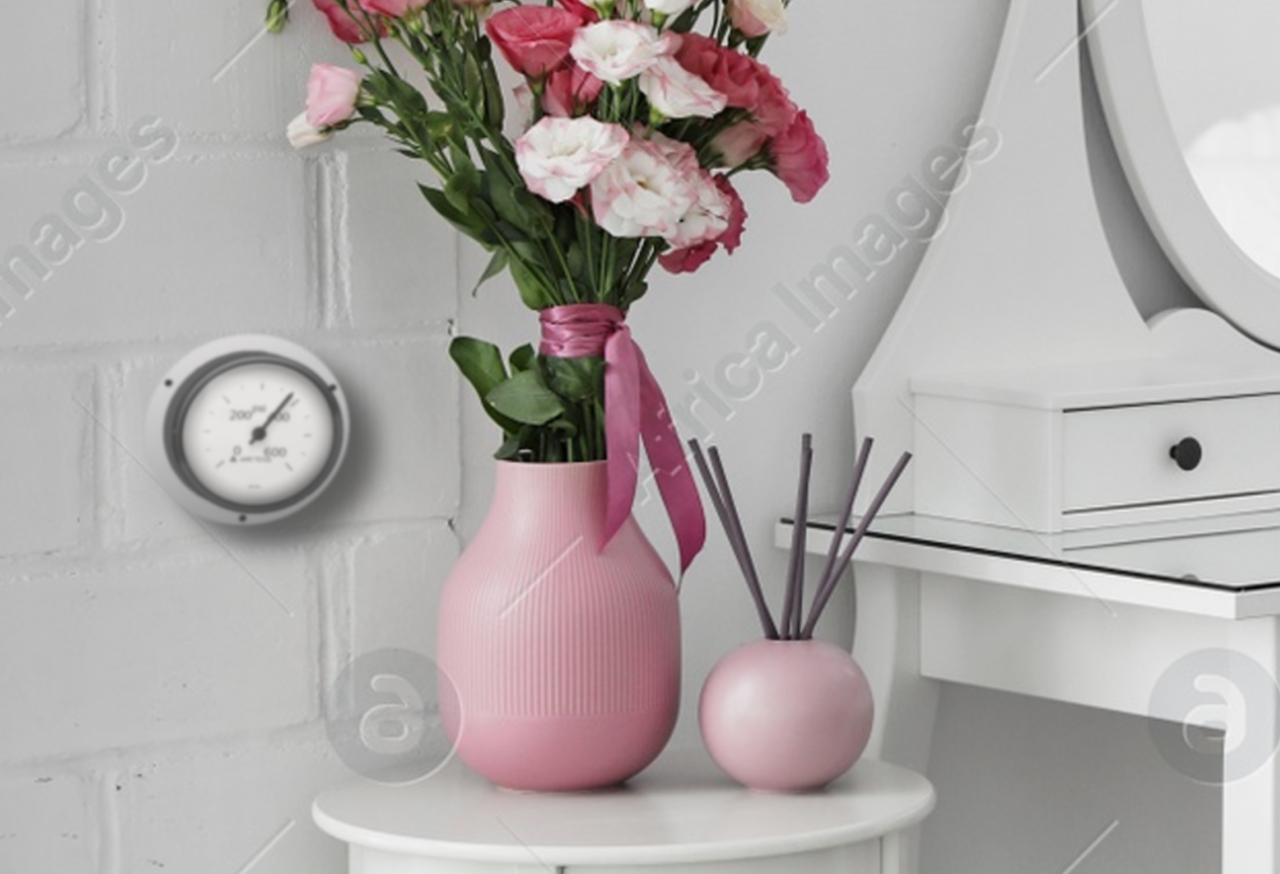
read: {"value": 375, "unit": "psi"}
